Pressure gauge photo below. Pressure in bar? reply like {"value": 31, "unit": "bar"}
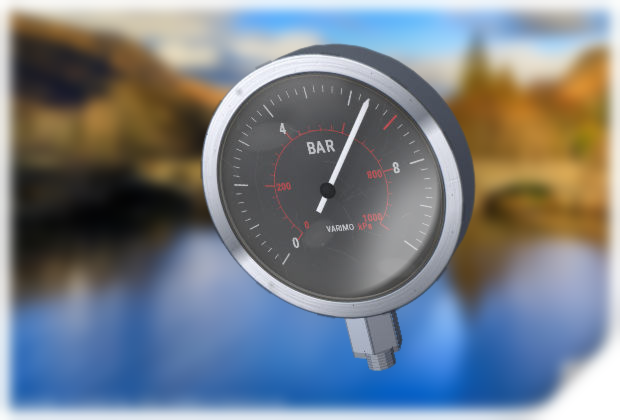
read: {"value": 6.4, "unit": "bar"}
